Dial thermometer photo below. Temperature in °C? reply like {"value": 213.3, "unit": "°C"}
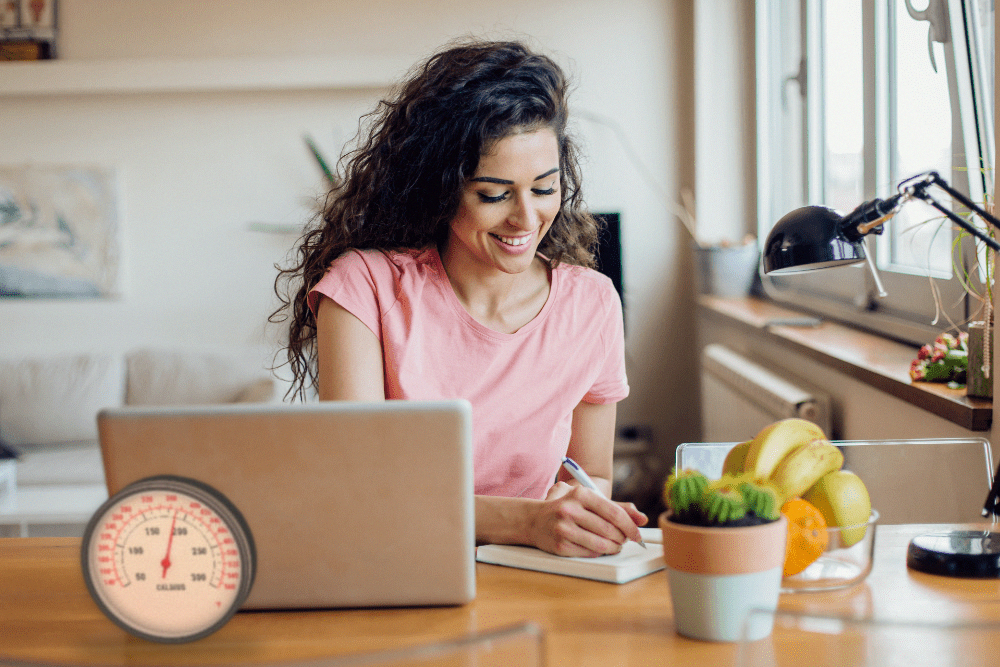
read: {"value": 190, "unit": "°C"}
